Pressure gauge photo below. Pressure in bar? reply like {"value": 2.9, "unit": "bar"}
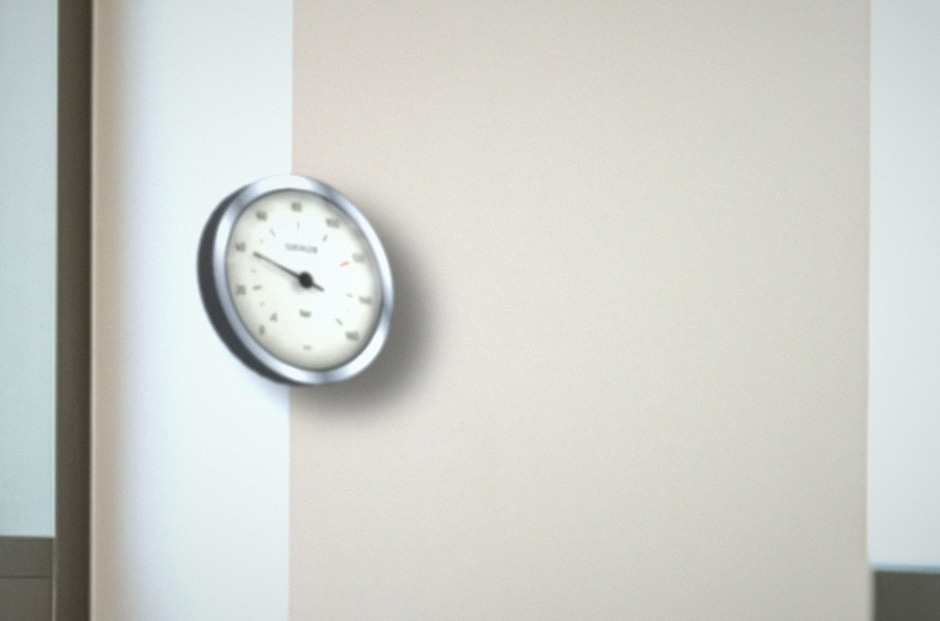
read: {"value": 40, "unit": "bar"}
